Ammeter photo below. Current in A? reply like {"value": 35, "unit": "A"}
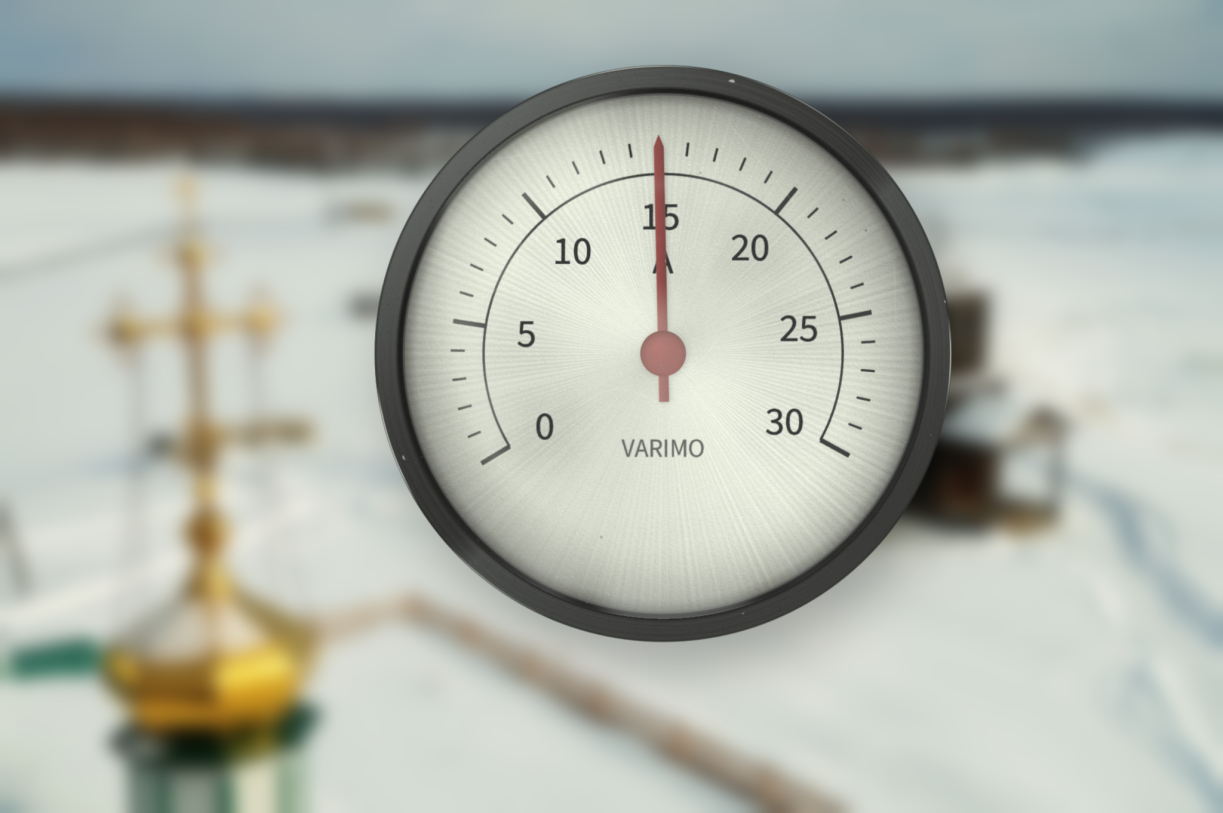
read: {"value": 15, "unit": "A"}
